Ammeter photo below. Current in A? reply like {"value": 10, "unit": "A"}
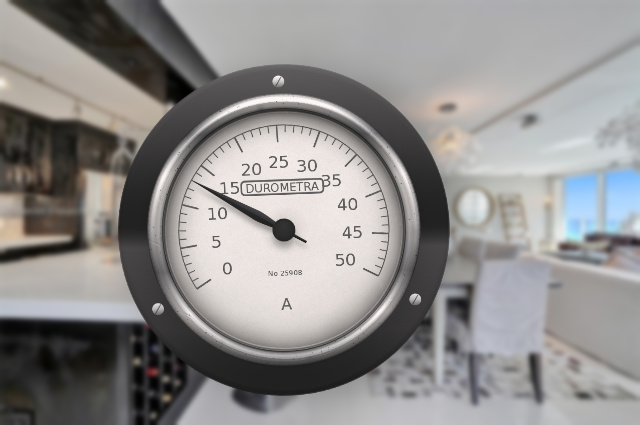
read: {"value": 13, "unit": "A"}
